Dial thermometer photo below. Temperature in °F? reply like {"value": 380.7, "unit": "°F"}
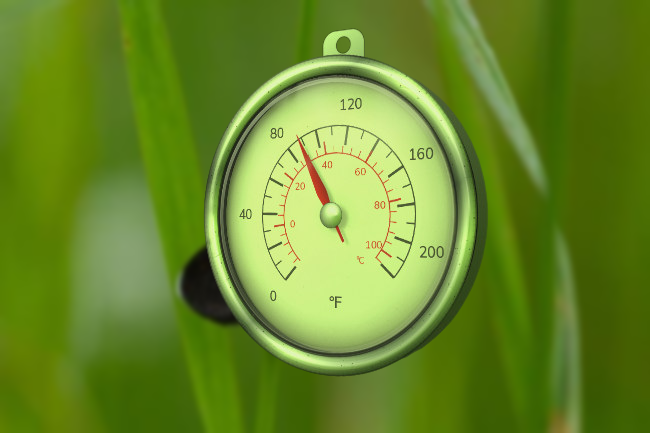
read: {"value": 90, "unit": "°F"}
